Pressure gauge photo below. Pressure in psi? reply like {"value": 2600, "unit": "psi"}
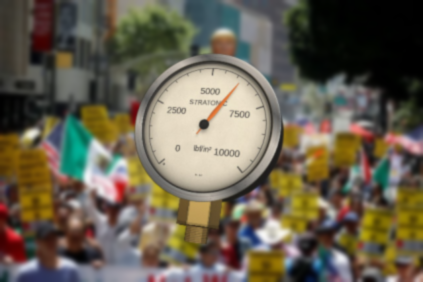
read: {"value": 6250, "unit": "psi"}
